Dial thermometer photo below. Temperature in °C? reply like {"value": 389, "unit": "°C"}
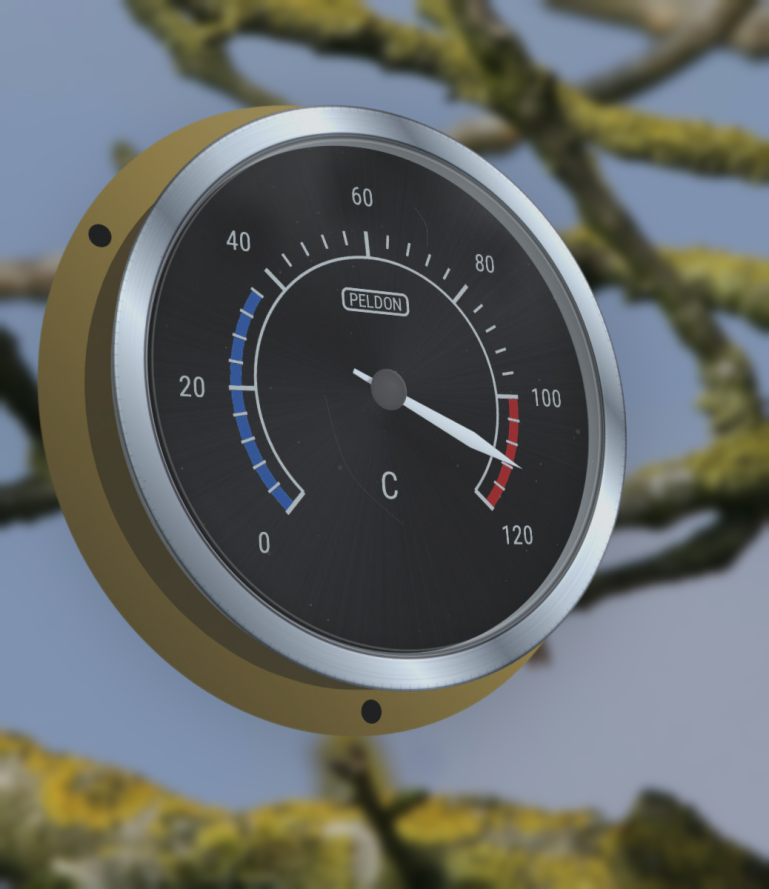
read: {"value": 112, "unit": "°C"}
